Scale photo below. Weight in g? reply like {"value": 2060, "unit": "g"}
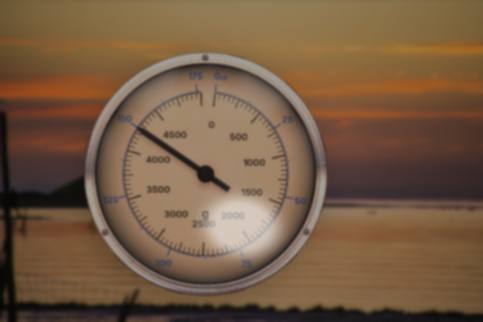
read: {"value": 4250, "unit": "g"}
